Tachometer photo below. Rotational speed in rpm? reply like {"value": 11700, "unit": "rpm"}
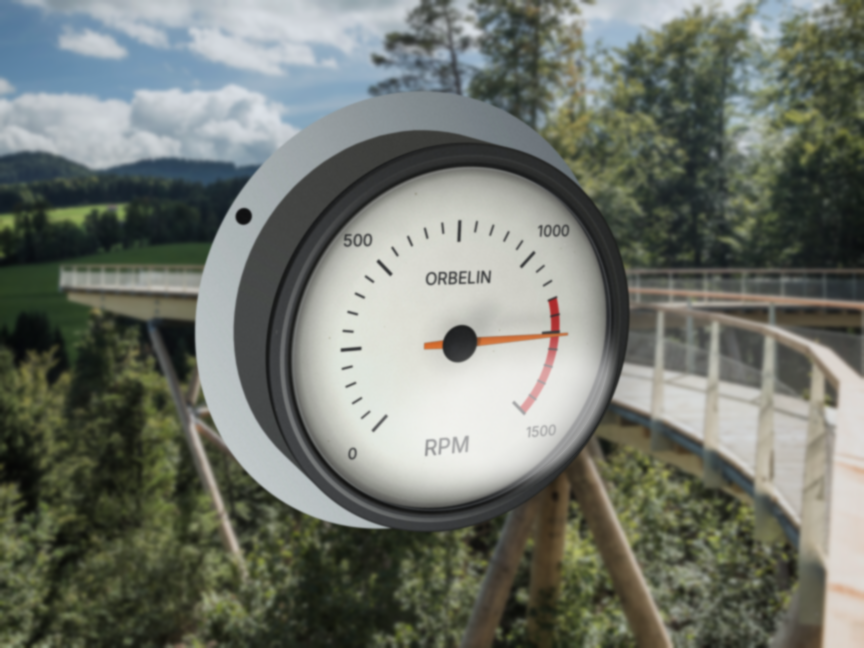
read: {"value": 1250, "unit": "rpm"}
